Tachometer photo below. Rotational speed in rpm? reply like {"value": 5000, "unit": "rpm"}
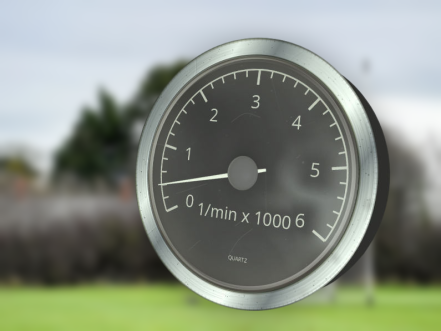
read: {"value": 400, "unit": "rpm"}
